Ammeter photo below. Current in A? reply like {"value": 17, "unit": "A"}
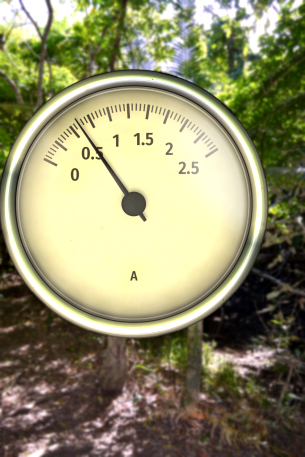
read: {"value": 0.6, "unit": "A"}
